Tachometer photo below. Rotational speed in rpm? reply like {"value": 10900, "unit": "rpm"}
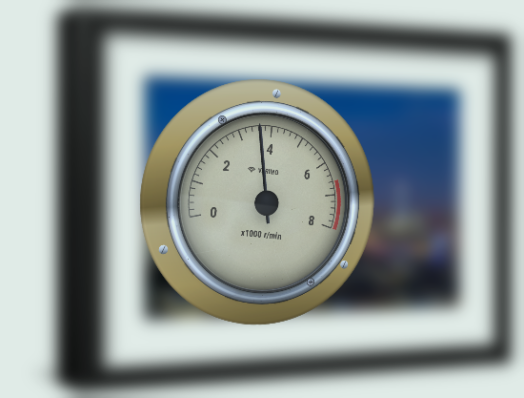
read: {"value": 3600, "unit": "rpm"}
